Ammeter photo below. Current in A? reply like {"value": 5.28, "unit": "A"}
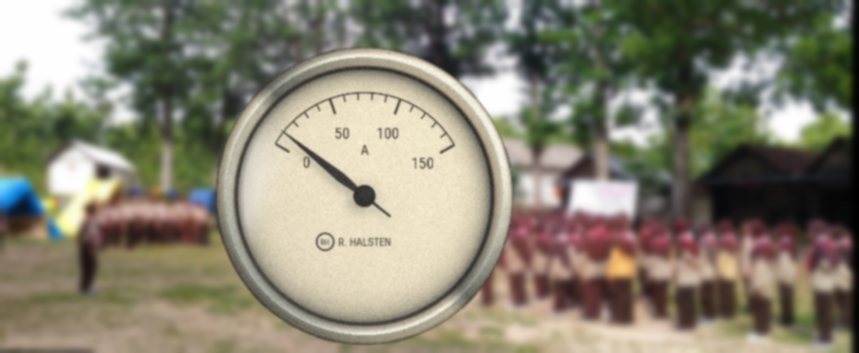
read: {"value": 10, "unit": "A"}
